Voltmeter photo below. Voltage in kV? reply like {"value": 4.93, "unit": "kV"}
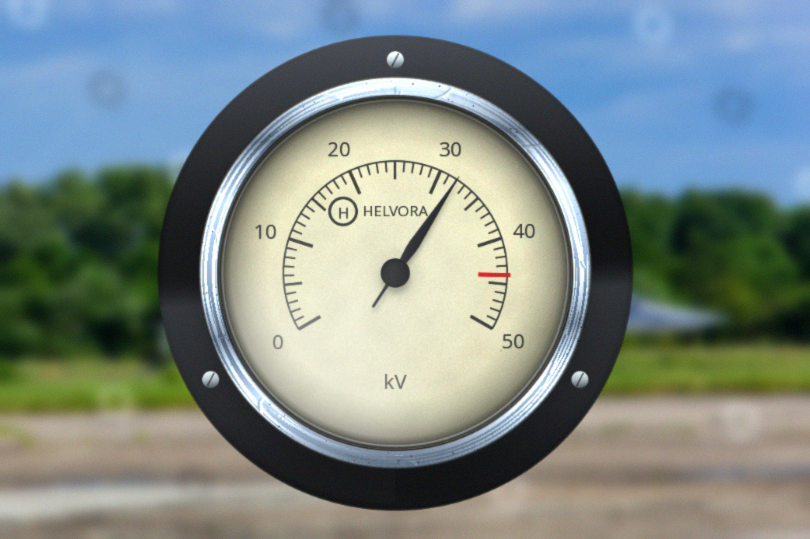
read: {"value": 32, "unit": "kV"}
